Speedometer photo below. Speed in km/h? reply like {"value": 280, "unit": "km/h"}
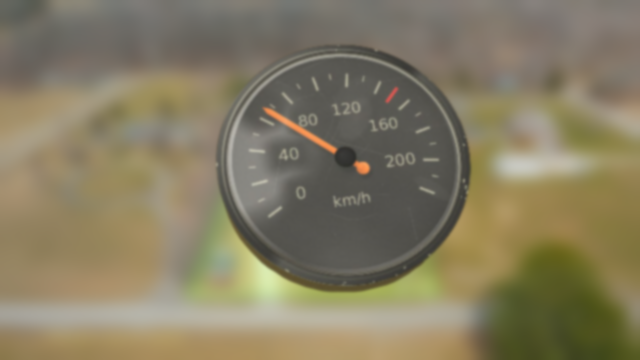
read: {"value": 65, "unit": "km/h"}
